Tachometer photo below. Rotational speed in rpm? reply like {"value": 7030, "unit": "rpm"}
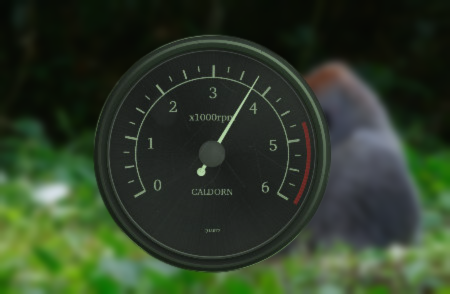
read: {"value": 3750, "unit": "rpm"}
